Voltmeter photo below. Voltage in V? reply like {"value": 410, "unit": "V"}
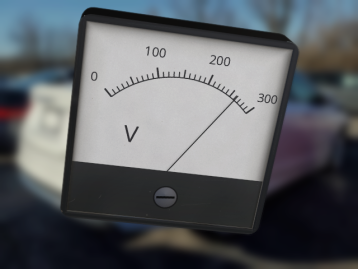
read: {"value": 260, "unit": "V"}
